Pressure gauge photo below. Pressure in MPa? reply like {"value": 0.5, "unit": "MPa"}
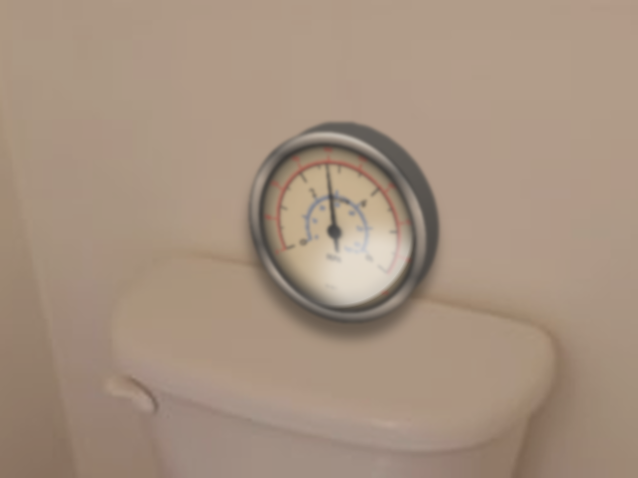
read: {"value": 2.75, "unit": "MPa"}
